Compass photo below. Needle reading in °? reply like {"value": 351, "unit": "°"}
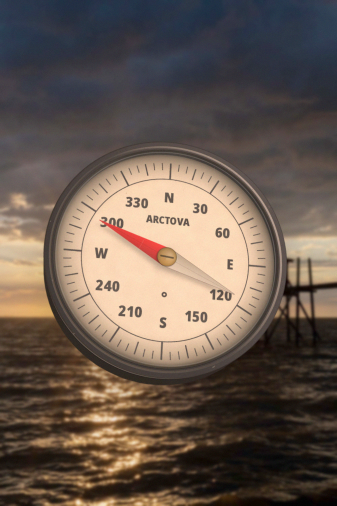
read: {"value": 295, "unit": "°"}
